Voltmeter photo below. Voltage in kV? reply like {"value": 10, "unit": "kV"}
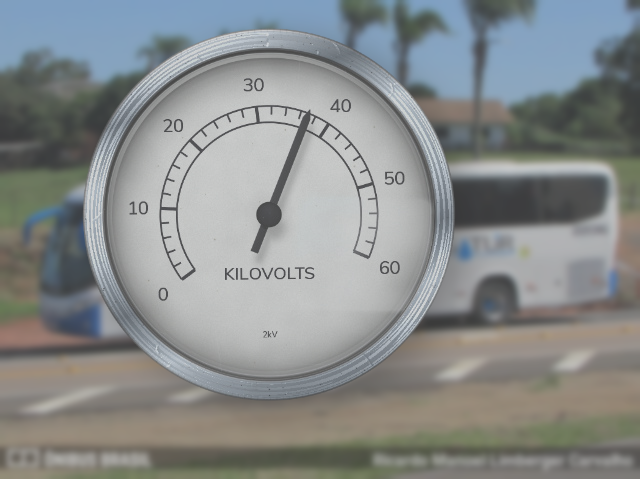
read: {"value": 37, "unit": "kV"}
